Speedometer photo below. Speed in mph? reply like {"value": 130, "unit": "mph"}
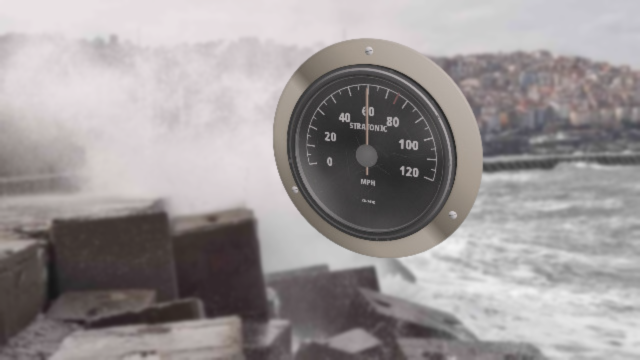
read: {"value": 60, "unit": "mph"}
